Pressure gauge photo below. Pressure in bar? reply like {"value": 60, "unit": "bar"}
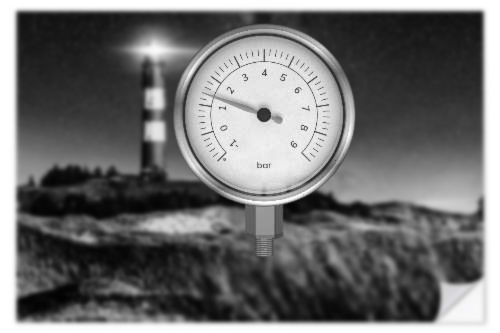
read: {"value": 1.4, "unit": "bar"}
